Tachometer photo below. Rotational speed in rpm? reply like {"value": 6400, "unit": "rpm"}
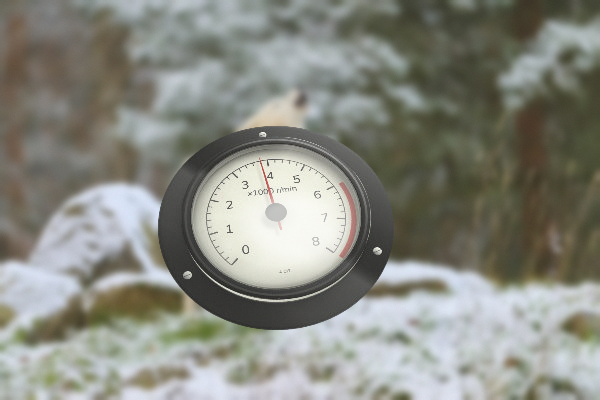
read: {"value": 3800, "unit": "rpm"}
